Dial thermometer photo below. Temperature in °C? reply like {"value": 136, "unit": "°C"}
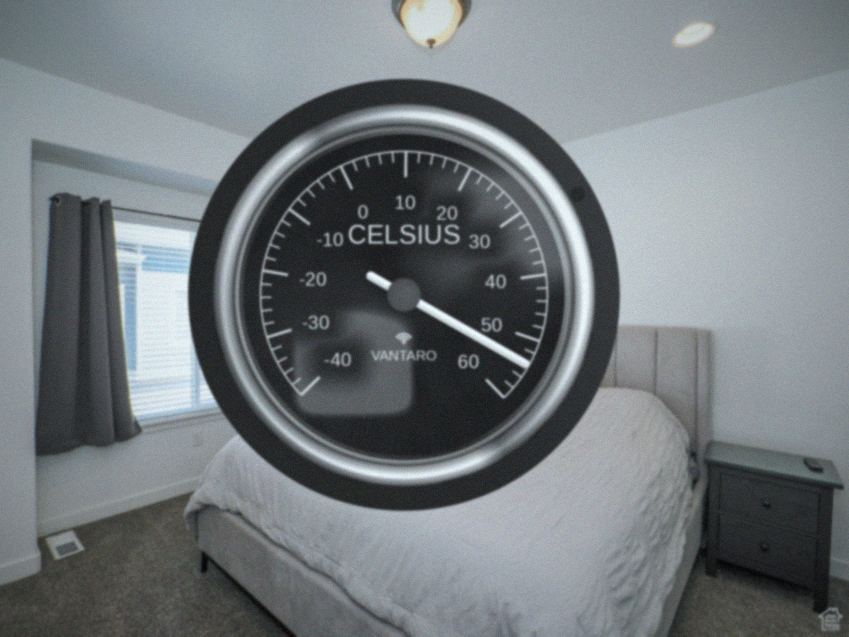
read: {"value": 54, "unit": "°C"}
